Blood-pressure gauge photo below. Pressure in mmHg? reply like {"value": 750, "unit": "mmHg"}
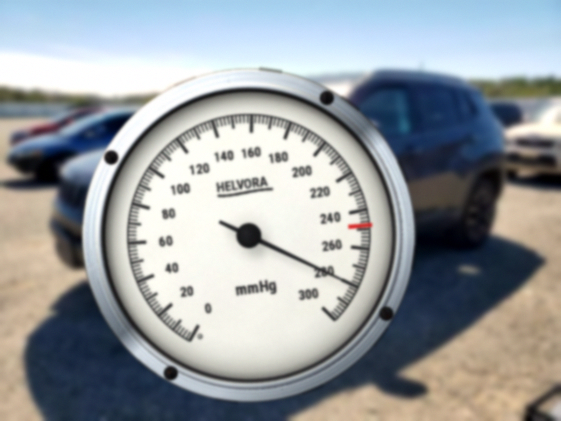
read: {"value": 280, "unit": "mmHg"}
